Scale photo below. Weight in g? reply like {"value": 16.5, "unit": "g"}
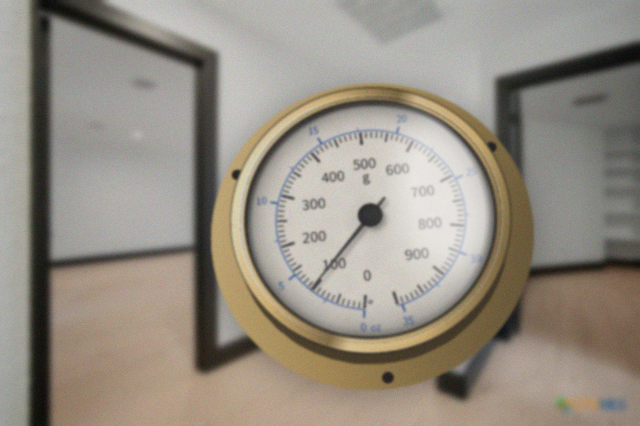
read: {"value": 100, "unit": "g"}
